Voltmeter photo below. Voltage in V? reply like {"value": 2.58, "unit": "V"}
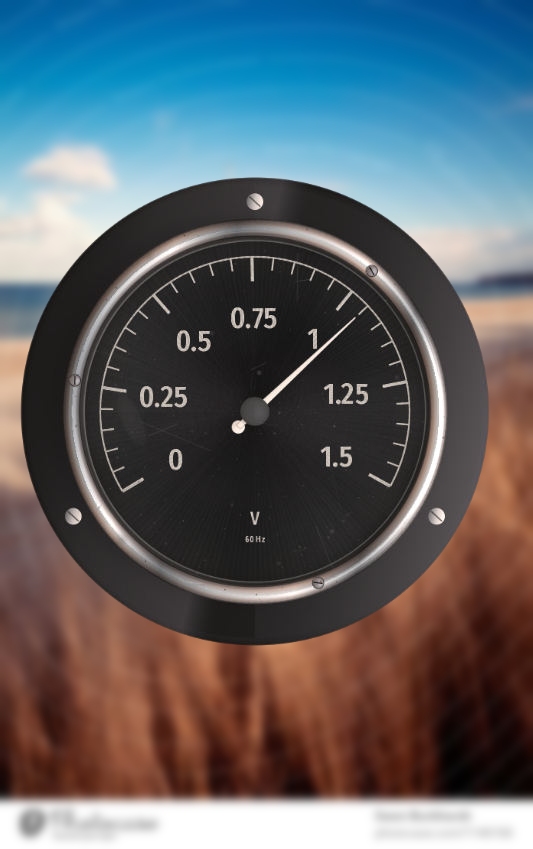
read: {"value": 1.05, "unit": "V"}
